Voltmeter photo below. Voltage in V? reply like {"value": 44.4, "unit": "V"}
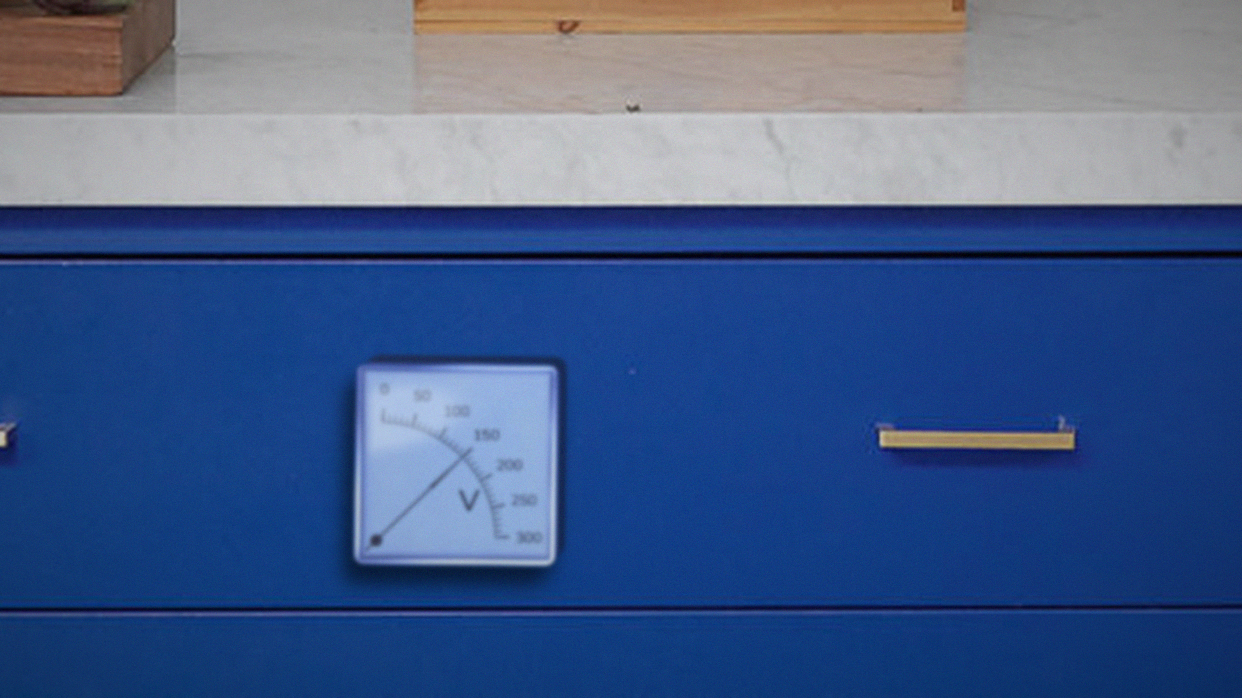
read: {"value": 150, "unit": "V"}
